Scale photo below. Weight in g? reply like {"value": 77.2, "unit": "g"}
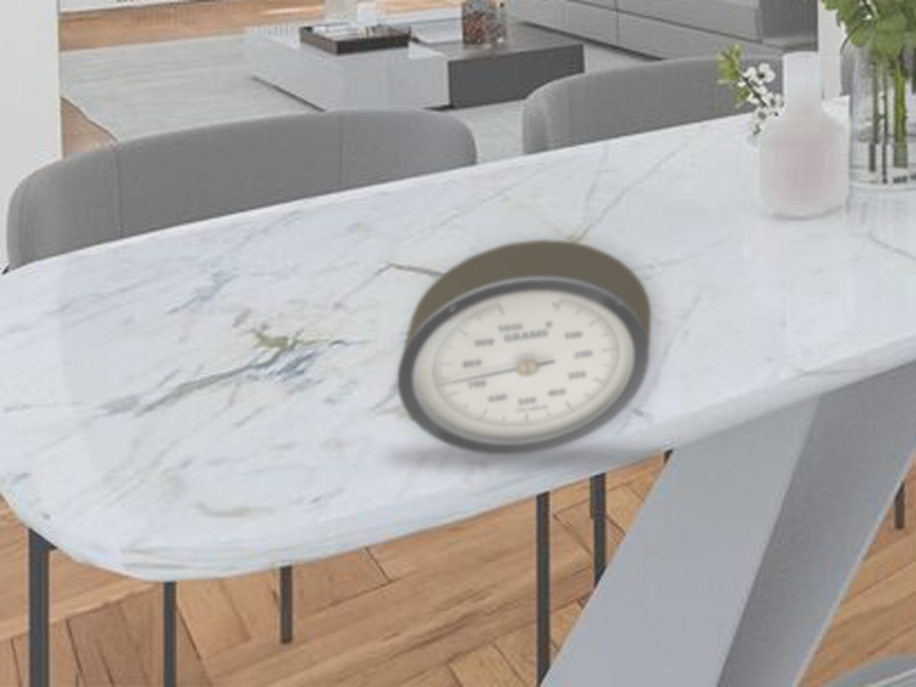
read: {"value": 750, "unit": "g"}
